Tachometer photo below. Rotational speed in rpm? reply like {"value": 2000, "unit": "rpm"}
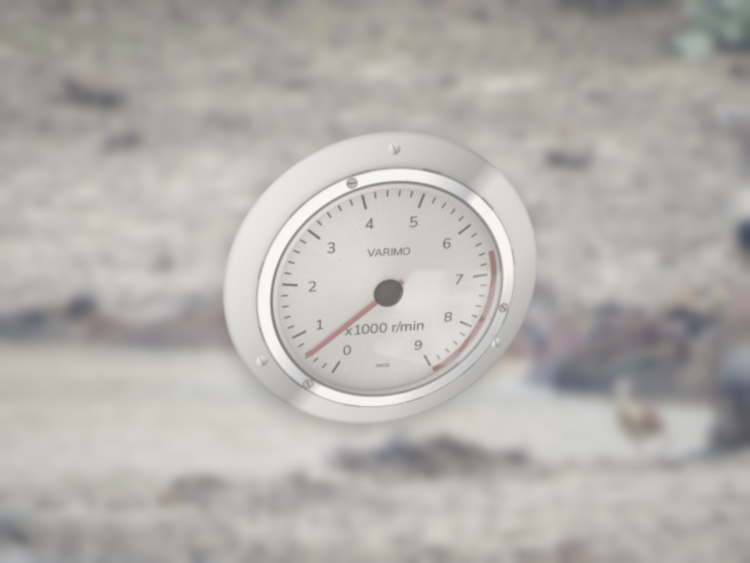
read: {"value": 600, "unit": "rpm"}
